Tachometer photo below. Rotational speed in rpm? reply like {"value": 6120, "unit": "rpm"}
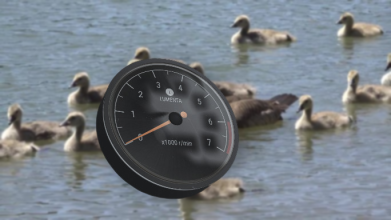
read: {"value": 0, "unit": "rpm"}
